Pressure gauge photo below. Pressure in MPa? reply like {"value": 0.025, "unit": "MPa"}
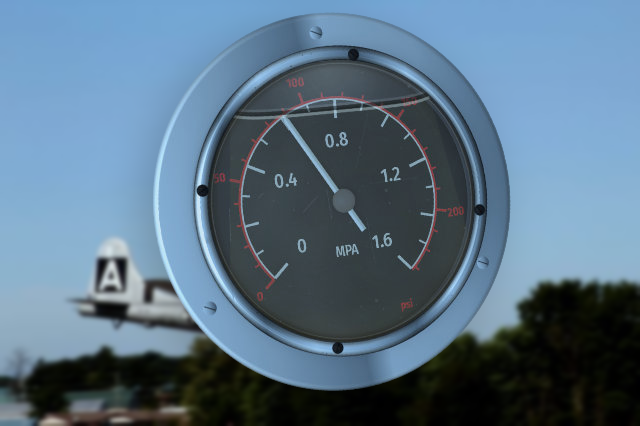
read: {"value": 0.6, "unit": "MPa"}
